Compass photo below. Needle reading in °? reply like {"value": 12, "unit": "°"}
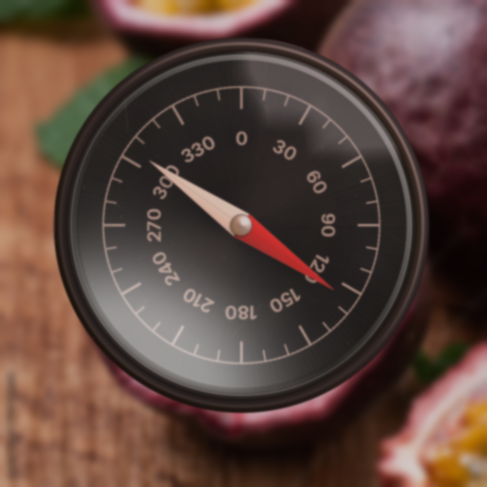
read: {"value": 125, "unit": "°"}
